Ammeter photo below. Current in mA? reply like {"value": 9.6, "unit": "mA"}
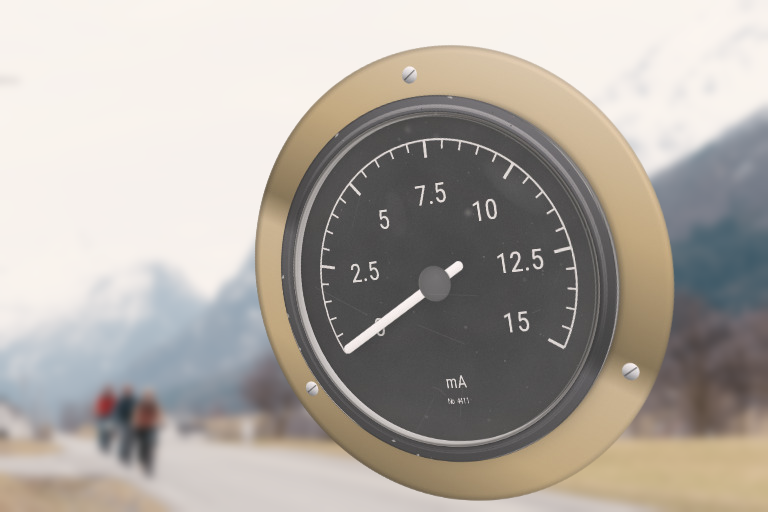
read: {"value": 0, "unit": "mA"}
